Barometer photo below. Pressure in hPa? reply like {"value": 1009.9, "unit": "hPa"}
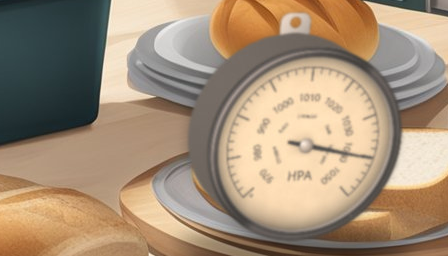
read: {"value": 1040, "unit": "hPa"}
